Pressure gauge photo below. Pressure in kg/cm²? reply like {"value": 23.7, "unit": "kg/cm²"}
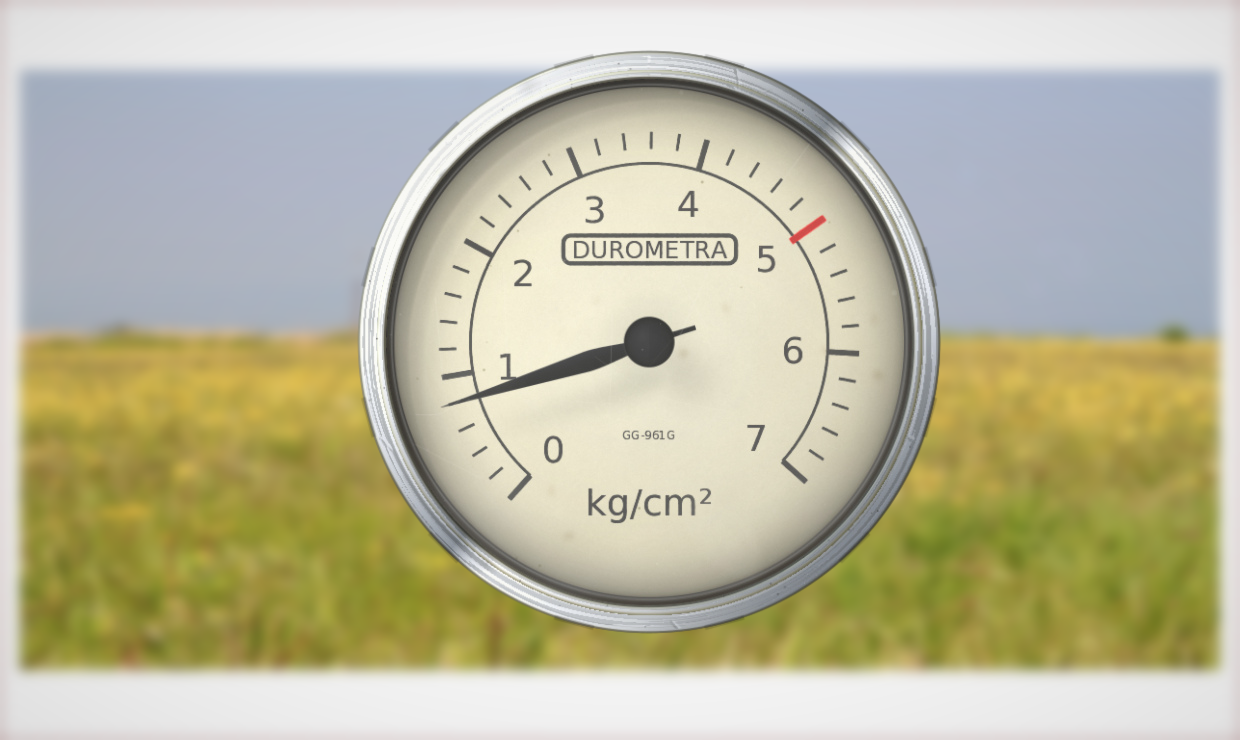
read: {"value": 0.8, "unit": "kg/cm²"}
